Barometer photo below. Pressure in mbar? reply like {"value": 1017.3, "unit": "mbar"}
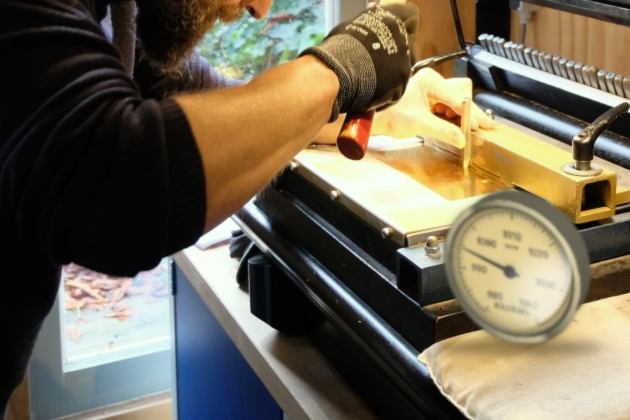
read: {"value": 995, "unit": "mbar"}
